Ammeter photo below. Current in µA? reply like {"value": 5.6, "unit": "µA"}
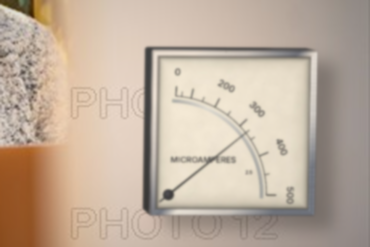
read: {"value": 325, "unit": "µA"}
